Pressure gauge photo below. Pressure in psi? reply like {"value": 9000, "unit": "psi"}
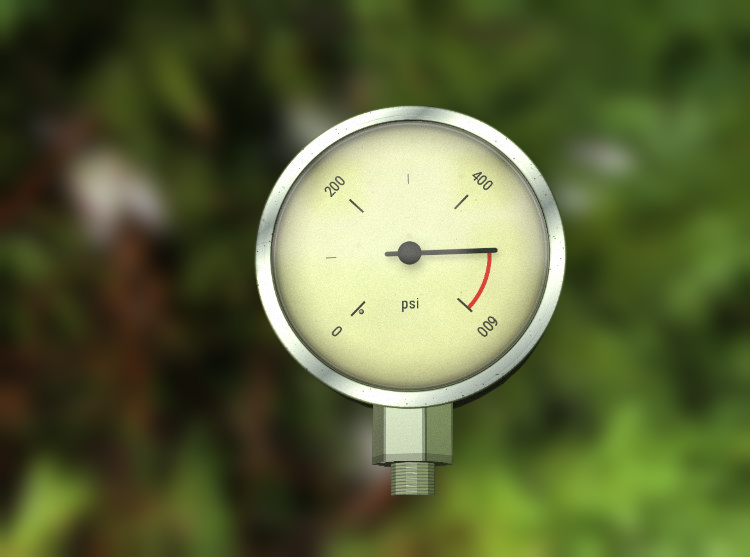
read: {"value": 500, "unit": "psi"}
